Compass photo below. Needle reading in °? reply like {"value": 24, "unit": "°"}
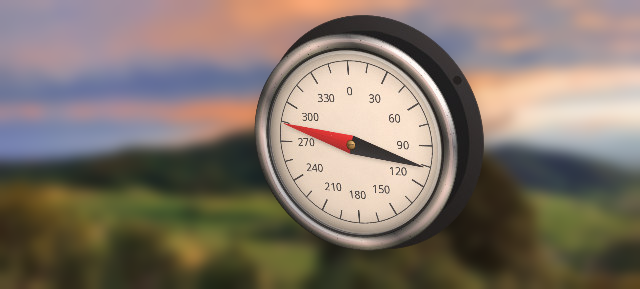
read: {"value": 285, "unit": "°"}
